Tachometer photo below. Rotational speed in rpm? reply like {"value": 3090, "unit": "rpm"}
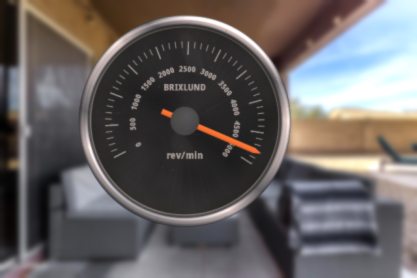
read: {"value": 4800, "unit": "rpm"}
